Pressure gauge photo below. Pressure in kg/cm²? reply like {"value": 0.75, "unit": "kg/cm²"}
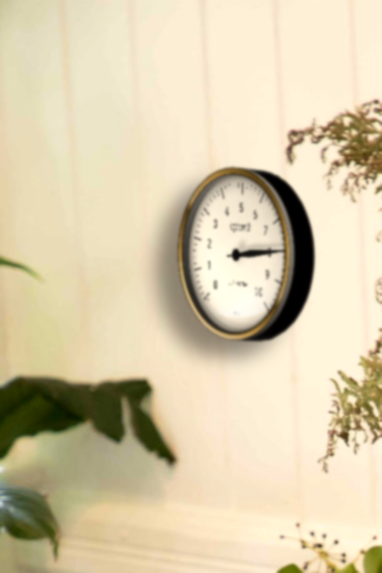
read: {"value": 8, "unit": "kg/cm²"}
